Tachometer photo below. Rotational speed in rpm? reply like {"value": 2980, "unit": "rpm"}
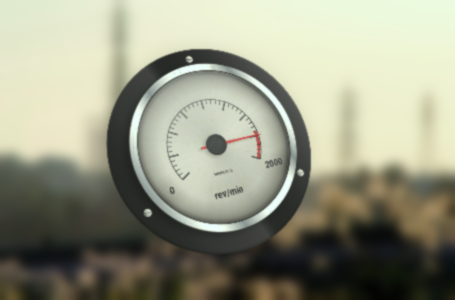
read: {"value": 1750, "unit": "rpm"}
